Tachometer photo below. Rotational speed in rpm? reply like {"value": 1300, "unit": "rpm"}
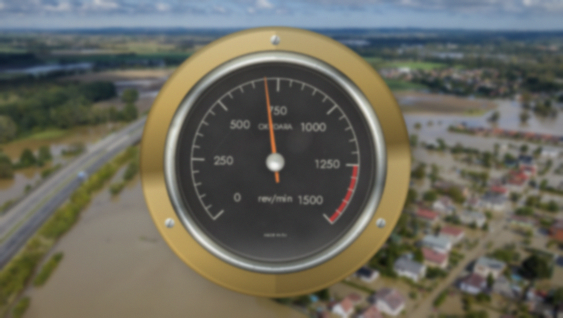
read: {"value": 700, "unit": "rpm"}
